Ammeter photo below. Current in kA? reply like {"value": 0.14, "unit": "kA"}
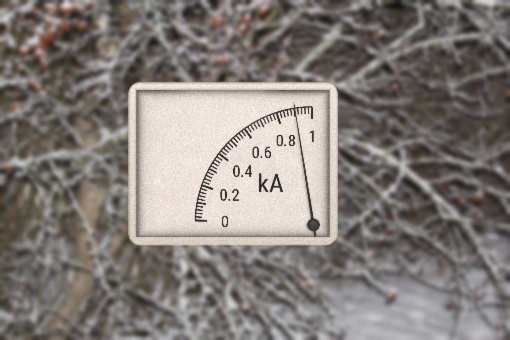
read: {"value": 0.9, "unit": "kA"}
